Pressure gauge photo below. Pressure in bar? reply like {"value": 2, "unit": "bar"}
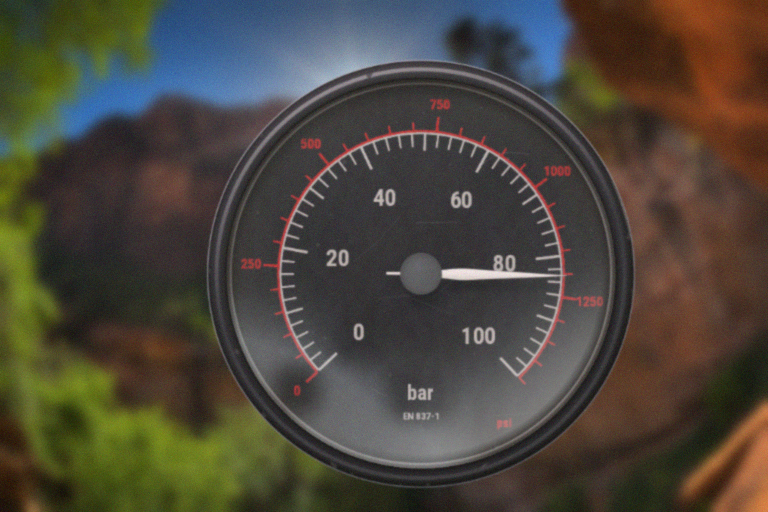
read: {"value": 83, "unit": "bar"}
